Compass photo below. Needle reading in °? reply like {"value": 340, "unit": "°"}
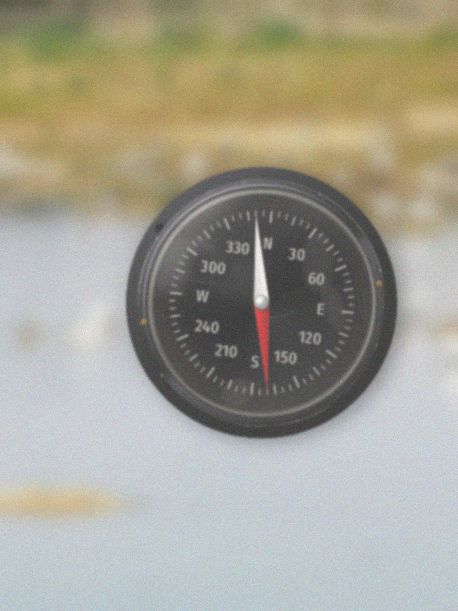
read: {"value": 170, "unit": "°"}
